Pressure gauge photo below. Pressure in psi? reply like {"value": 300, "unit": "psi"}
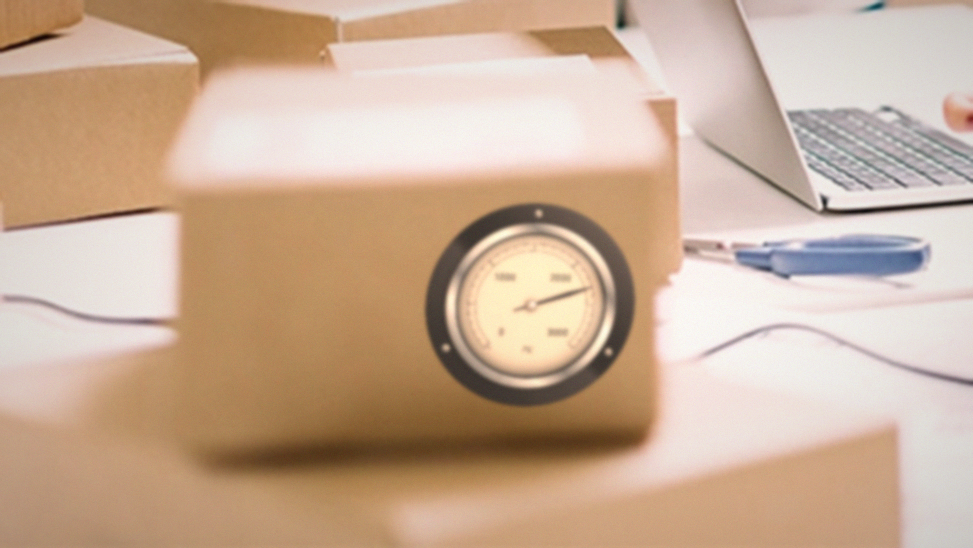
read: {"value": 2300, "unit": "psi"}
